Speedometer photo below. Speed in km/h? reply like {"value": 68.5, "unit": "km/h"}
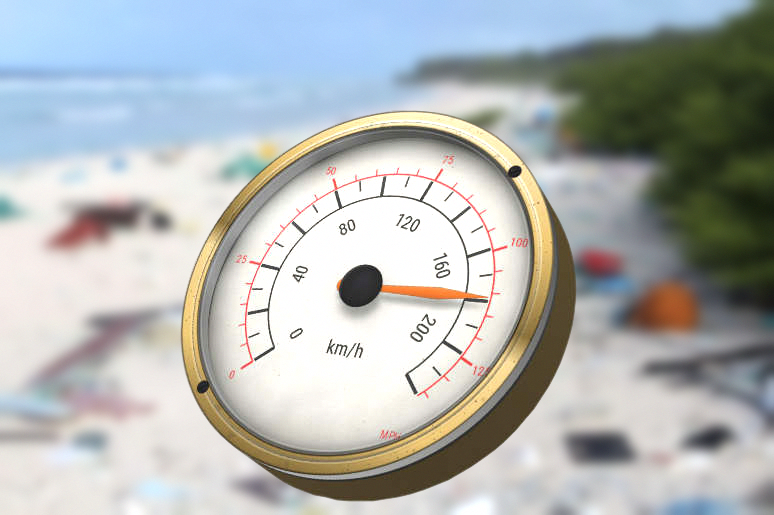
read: {"value": 180, "unit": "km/h"}
